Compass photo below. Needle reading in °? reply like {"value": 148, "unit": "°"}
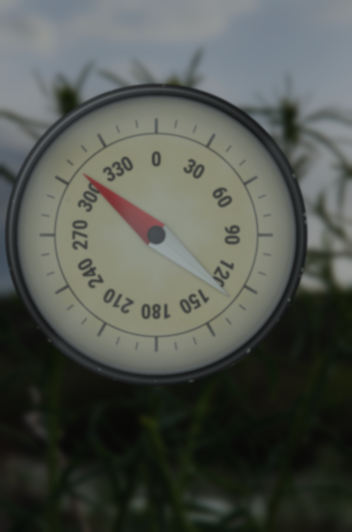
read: {"value": 310, "unit": "°"}
